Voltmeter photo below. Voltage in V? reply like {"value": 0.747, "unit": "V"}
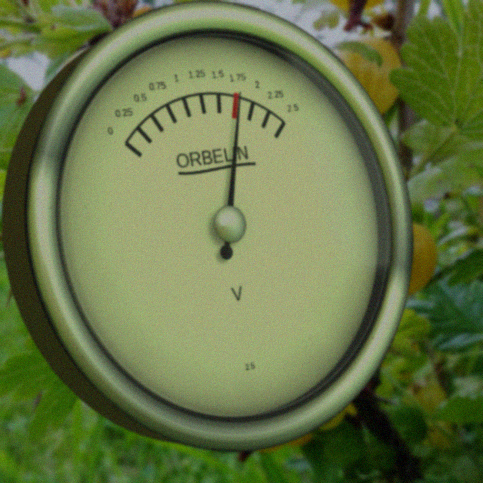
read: {"value": 1.75, "unit": "V"}
